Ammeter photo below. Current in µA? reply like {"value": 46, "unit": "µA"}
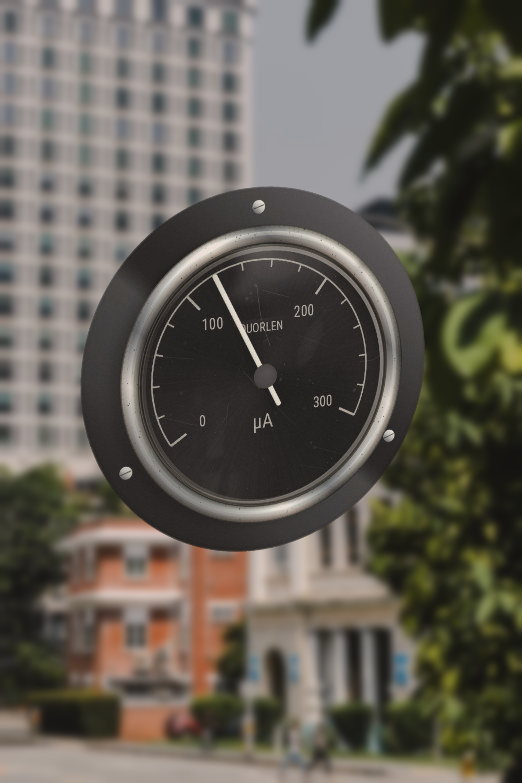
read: {"value": 120, "unit": "µA"}
